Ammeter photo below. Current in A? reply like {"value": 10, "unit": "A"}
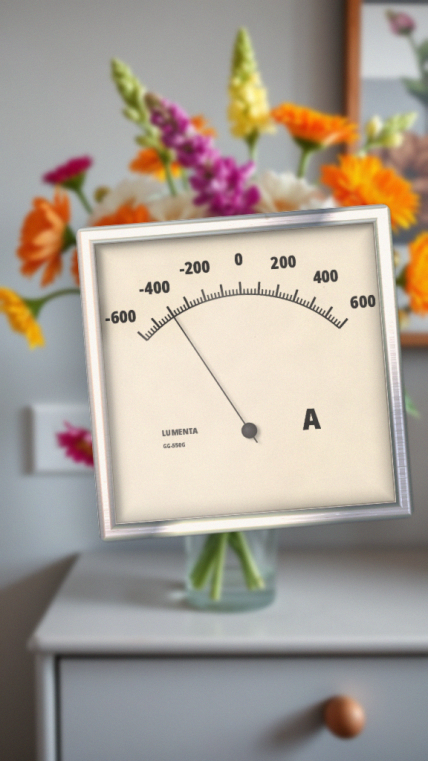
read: {"value": -400, "unit": "A"}
